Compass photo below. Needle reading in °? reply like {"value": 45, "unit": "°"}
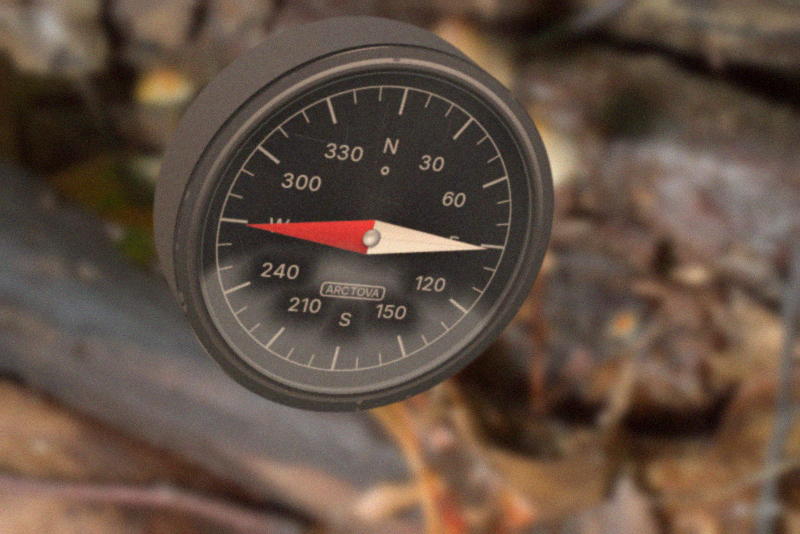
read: {"value": 270, "unit": "°"}
